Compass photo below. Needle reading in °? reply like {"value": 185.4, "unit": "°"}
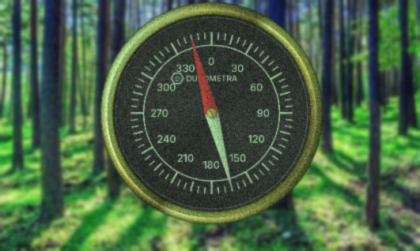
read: {"value": 345, "unit": "°"}
